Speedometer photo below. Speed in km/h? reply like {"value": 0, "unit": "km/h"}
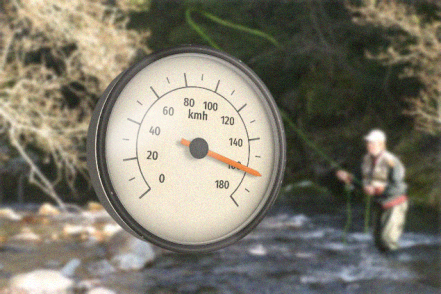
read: {"value": 160, "unit": "km/h"}
